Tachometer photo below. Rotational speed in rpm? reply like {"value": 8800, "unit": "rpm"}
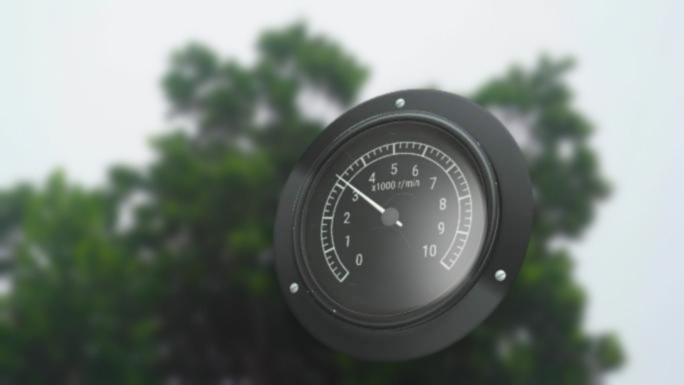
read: {"value": 3200, "unit": "rpm"}
